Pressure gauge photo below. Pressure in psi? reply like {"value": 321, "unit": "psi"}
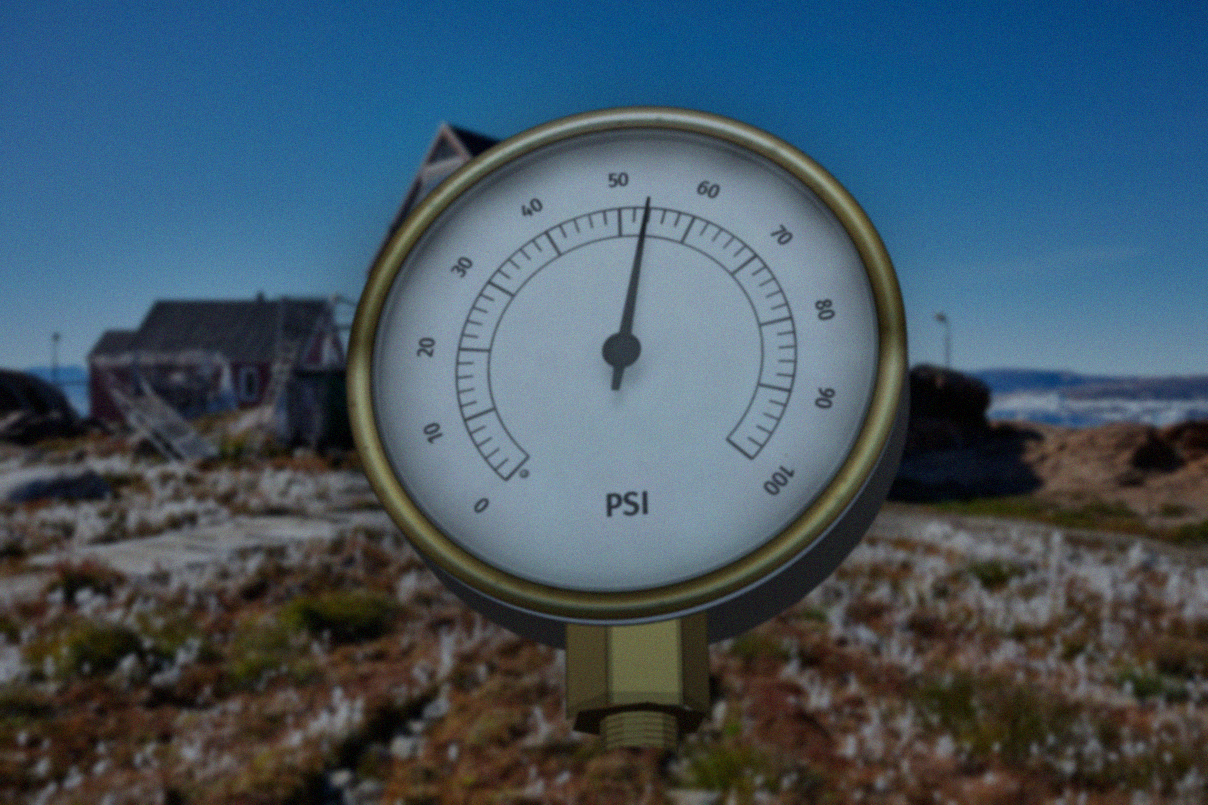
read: {"value": 54, "unit": "psi"}
